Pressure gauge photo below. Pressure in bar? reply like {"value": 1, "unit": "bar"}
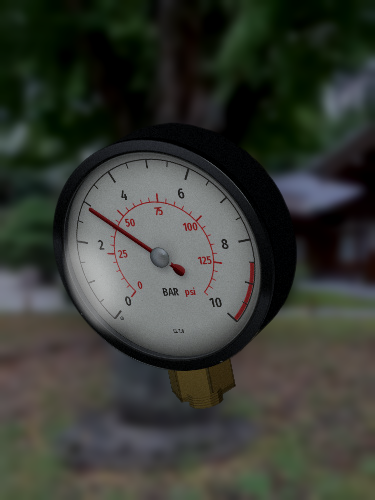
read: {"value": 3, "unit": "bar"}
